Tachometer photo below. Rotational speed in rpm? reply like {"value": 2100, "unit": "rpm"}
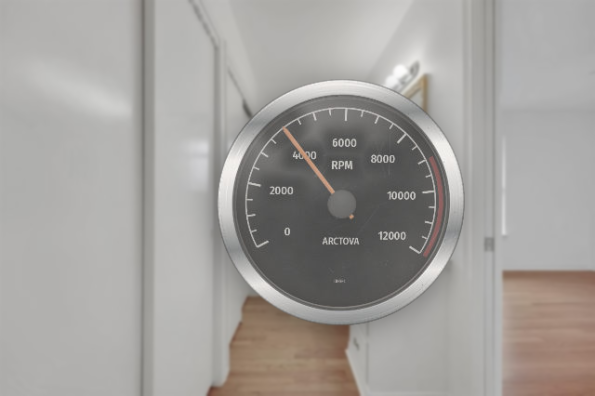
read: {"value": 4000, "unit": "rpm"}
